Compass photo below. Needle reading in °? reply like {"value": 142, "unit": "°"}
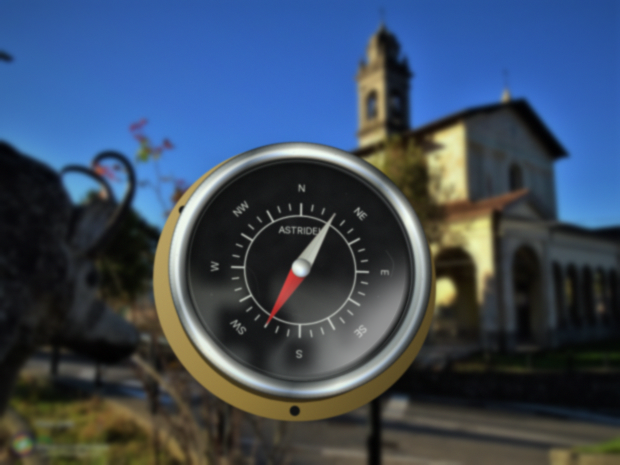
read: {"value": 210, "unit": "°"}
